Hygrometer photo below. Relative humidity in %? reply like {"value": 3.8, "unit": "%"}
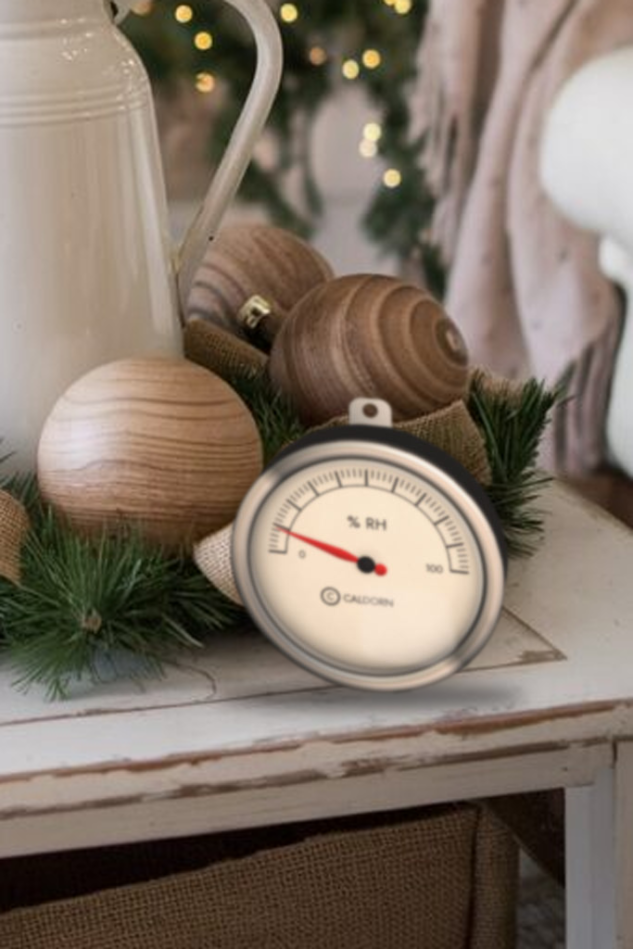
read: {"value": 10, "unit": "%"}
